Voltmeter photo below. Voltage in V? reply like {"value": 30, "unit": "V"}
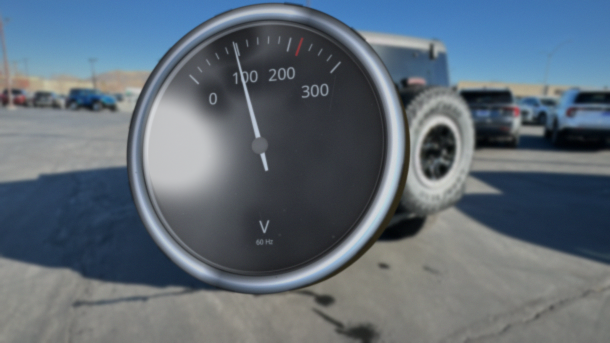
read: {"value": 100, "unit": "V"}
